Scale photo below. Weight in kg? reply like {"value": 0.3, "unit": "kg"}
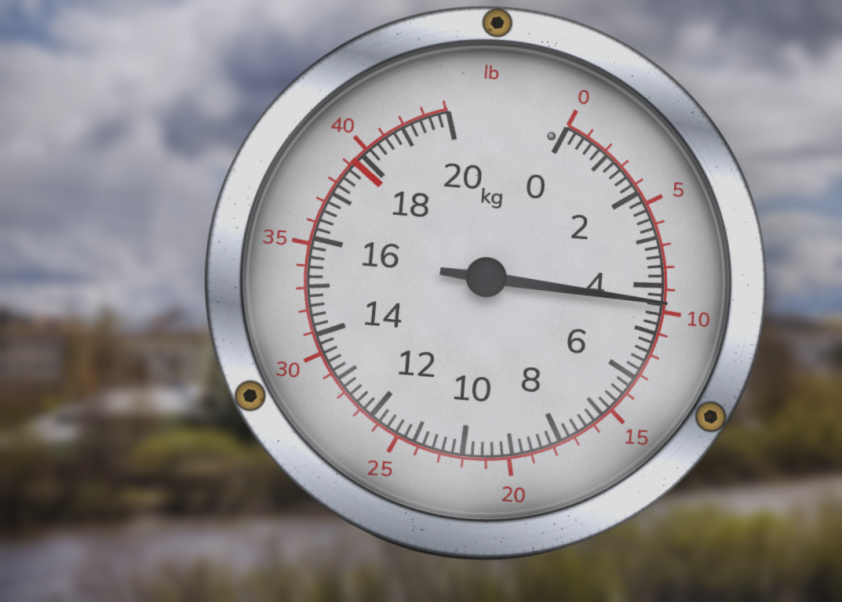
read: {"value": 4.4, "unit": "kg"}
